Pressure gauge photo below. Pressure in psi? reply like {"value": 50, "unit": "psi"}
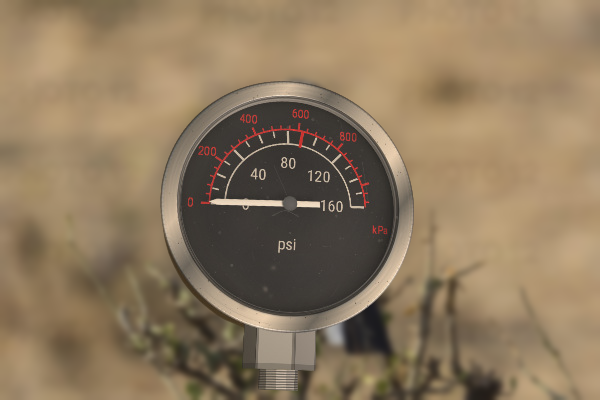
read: {"value": 0, "unit": "psi"}
